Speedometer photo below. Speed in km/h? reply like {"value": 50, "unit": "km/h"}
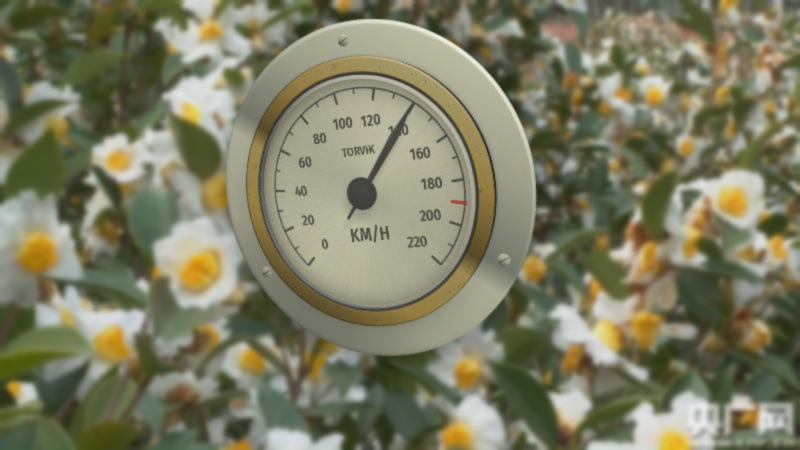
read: {"value": 140, "unit": "km/h"}
